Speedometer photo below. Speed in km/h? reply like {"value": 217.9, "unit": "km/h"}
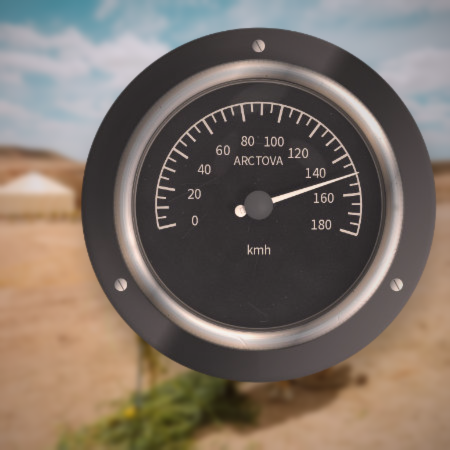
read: {"value": 150, "unit": "km/h"}
